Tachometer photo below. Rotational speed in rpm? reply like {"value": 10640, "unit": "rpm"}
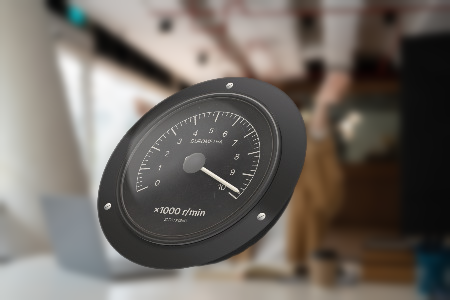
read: {"value": 9800, "unit": "rpm"}
